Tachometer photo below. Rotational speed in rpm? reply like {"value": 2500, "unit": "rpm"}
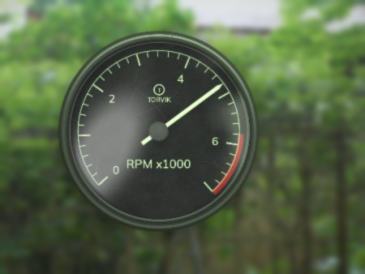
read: {"value": 4800, "unit": "rpm"}
